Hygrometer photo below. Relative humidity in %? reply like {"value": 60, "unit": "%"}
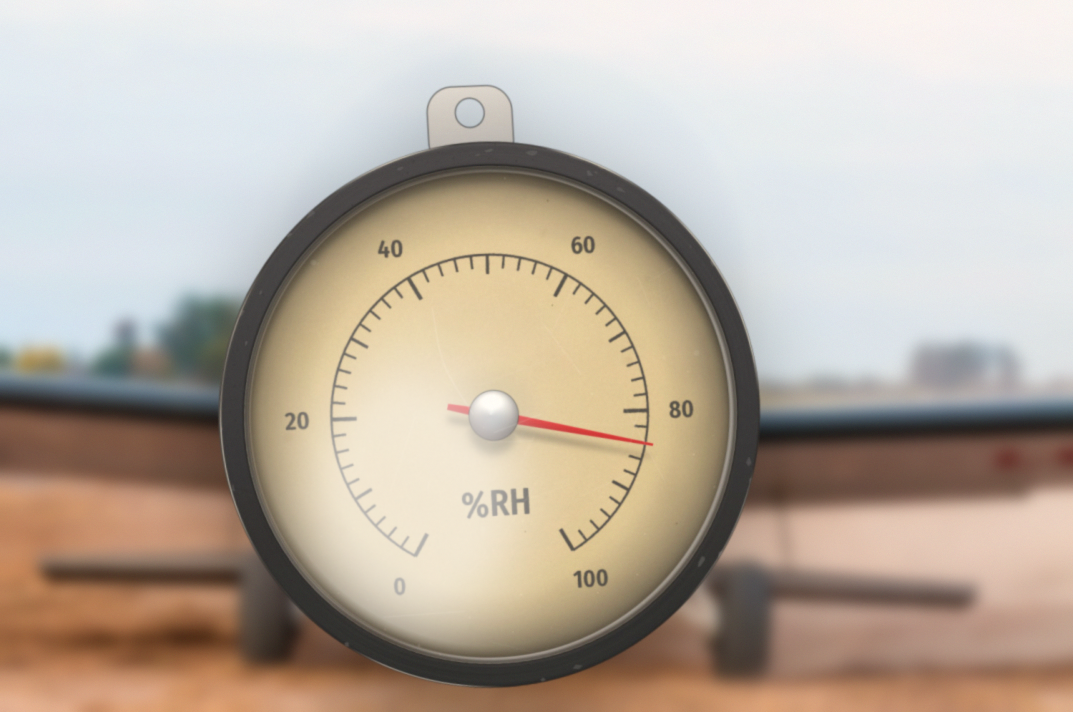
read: {"value": 84, "unit": "%"}
